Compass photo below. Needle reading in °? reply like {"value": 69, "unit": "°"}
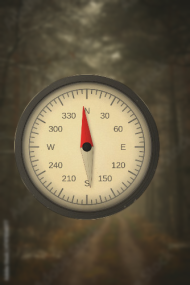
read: {"value": 355, "unit": "°"}
